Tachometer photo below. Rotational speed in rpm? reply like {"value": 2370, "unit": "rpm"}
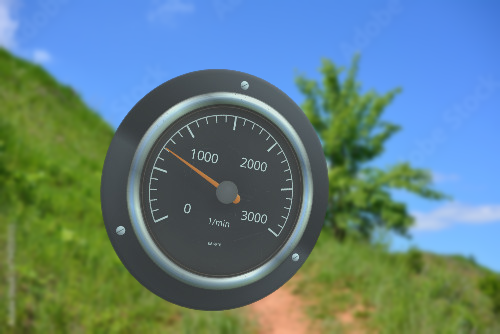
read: {"value": 700, "unit": "rpm"}
